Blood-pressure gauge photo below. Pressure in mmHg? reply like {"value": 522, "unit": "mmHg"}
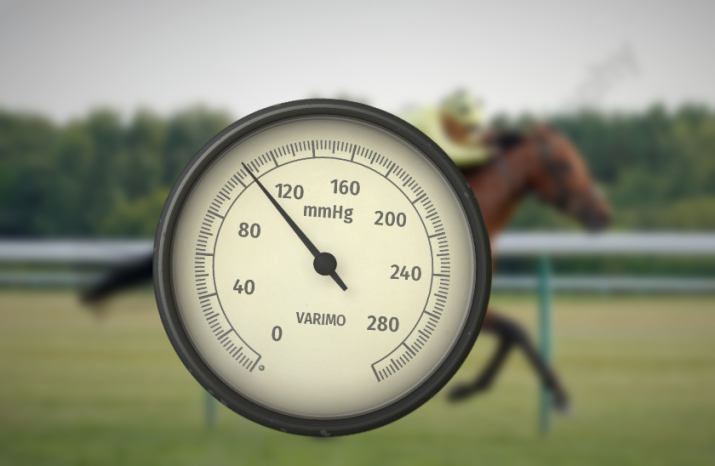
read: {"value": 106, "unit": "mmHg"}
